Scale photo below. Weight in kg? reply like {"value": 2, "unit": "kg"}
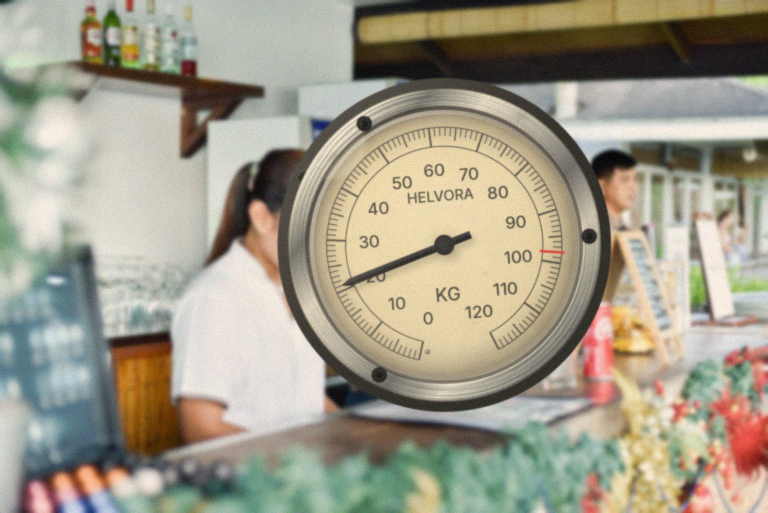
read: {"value": 21, "unit": "kg"}
